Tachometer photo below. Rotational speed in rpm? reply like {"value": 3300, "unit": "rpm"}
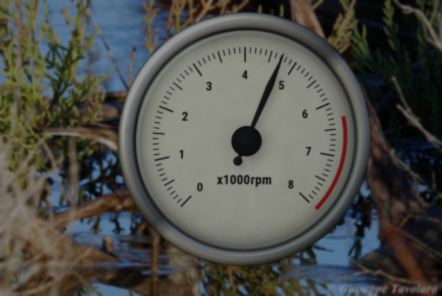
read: {"value": 4700, "unit": "rpm"}
